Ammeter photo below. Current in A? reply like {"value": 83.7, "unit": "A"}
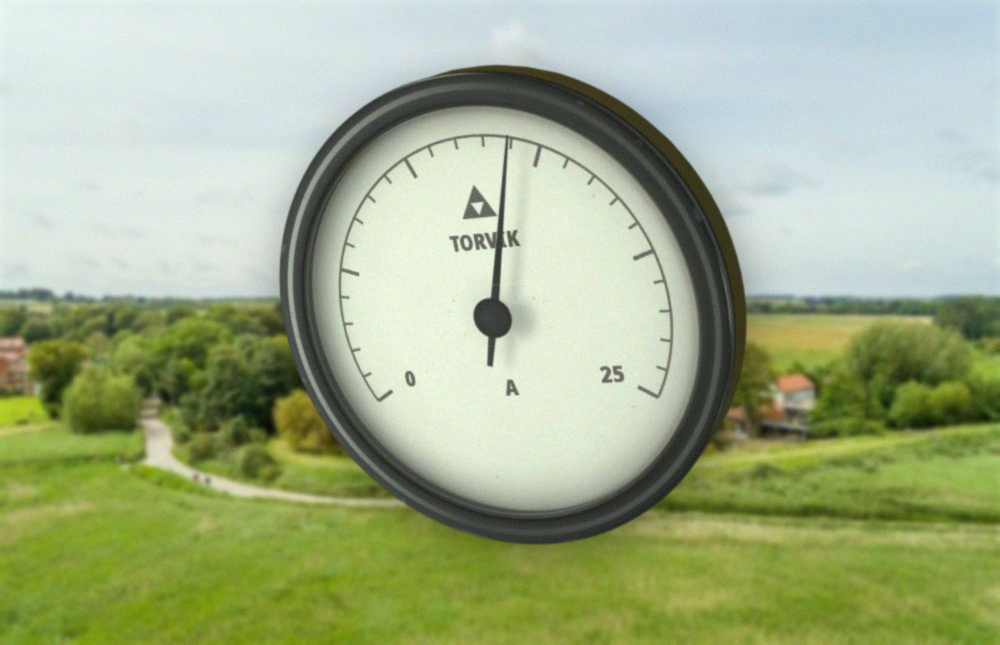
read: {"value": 14, "unit": "A"}
